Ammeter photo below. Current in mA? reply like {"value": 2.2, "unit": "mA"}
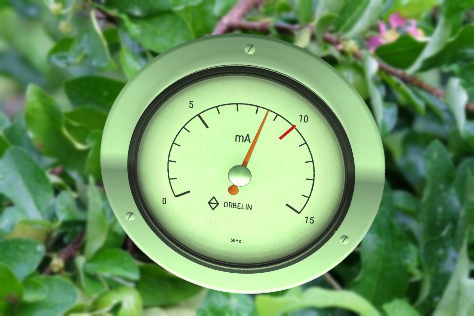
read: {"value": 8.5, "unit": "mA"}
